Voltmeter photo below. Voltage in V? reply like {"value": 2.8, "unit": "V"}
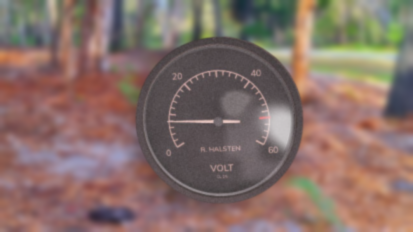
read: {"value": 8, "unit": "V"}
